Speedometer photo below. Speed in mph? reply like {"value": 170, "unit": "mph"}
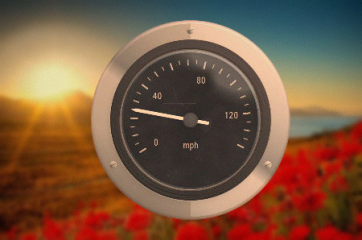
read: {"value": 25, "unit": "mph"}
